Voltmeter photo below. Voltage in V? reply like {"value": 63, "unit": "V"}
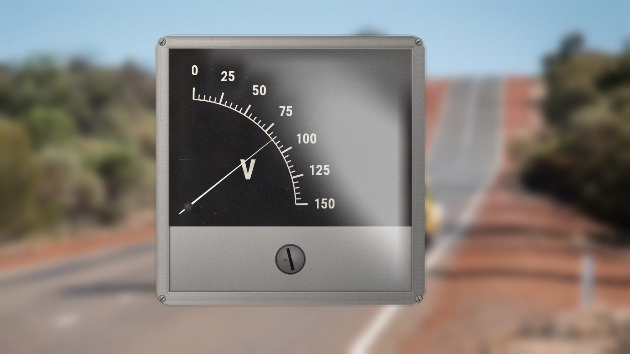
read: {"value": 85, "unit": "V"}
